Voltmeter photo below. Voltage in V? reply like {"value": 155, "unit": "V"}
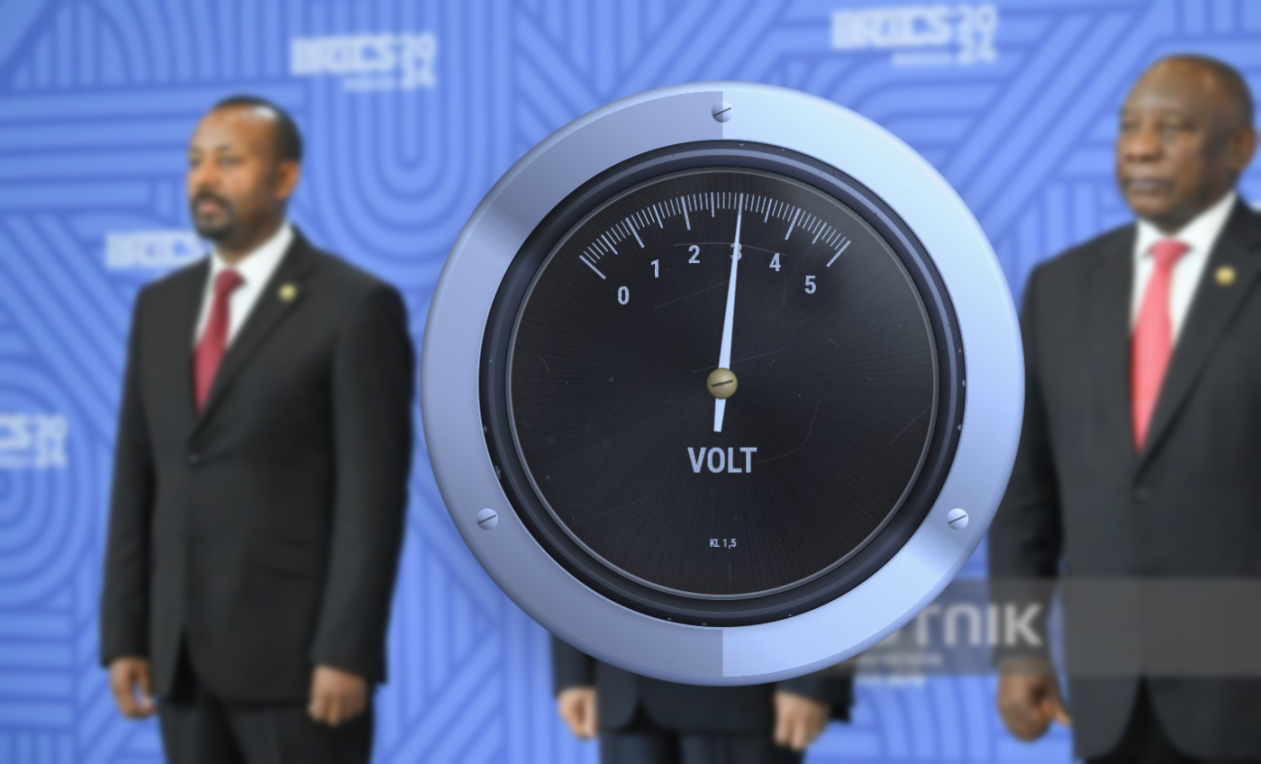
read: {"value": 3, "unit": "V"}
